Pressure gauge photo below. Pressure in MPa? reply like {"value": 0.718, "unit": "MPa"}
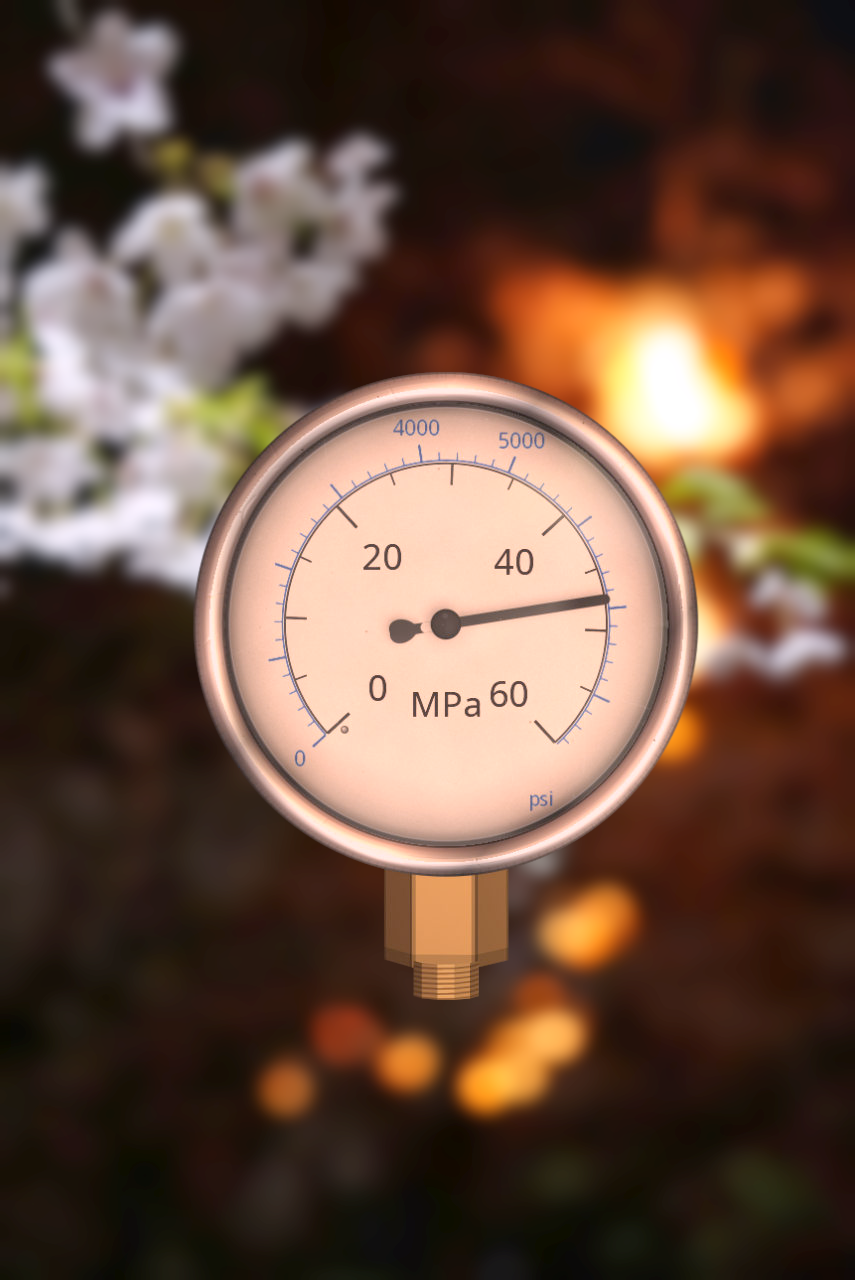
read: {"value": 47.5, "unit": "MPa"}
